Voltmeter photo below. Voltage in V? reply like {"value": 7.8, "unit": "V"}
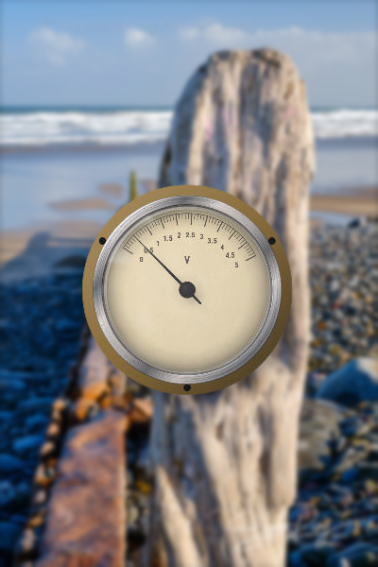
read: {"value": 0.5, "unit": "V"}
